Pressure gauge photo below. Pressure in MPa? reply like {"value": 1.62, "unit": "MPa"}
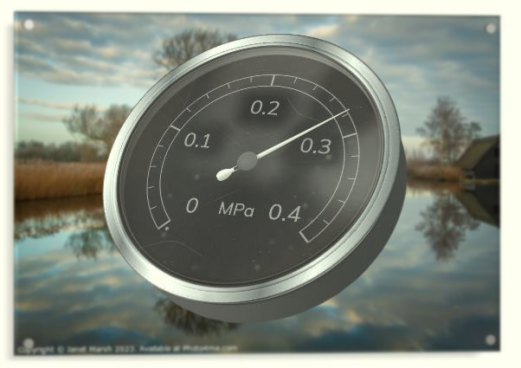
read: {"value": 0.28, "unit": "MPa"}
